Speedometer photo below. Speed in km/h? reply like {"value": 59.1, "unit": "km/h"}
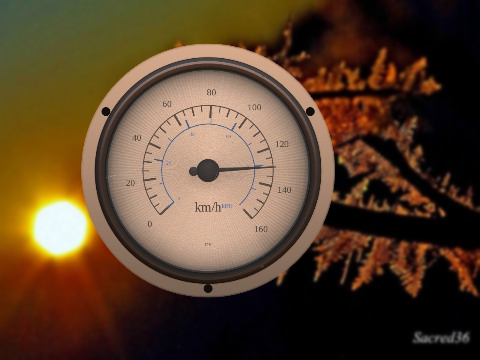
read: {"value": 130, "unit": "km/h"}
